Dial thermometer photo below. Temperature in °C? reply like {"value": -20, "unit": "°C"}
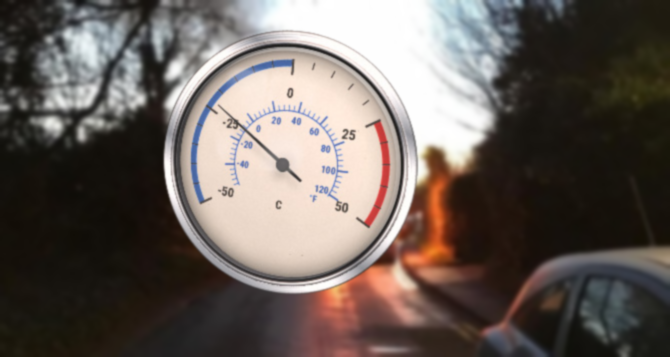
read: {"value": -22.5, "unit": "°C"}
